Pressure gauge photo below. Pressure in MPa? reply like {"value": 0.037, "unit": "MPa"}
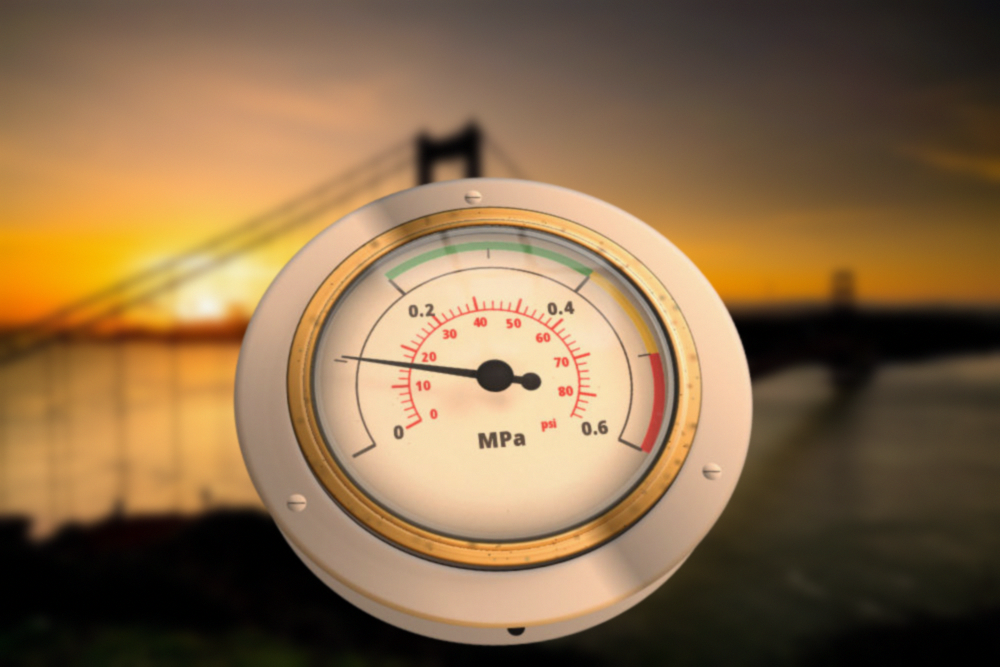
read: {"value": 0.1, "unit": "MPa"}
